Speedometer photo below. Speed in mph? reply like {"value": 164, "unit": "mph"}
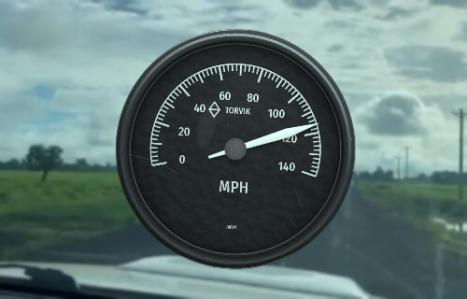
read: {"value": 116, "unit": "mph"}
